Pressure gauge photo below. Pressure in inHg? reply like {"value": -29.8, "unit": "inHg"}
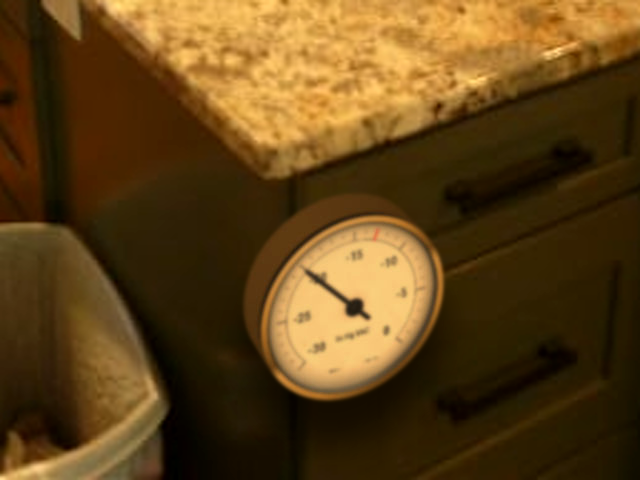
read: {"value": -20, "unit": "inHg"}
